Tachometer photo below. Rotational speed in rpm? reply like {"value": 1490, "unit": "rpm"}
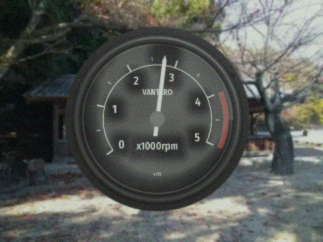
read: {"value": 2750, "unit": "rpm"}
